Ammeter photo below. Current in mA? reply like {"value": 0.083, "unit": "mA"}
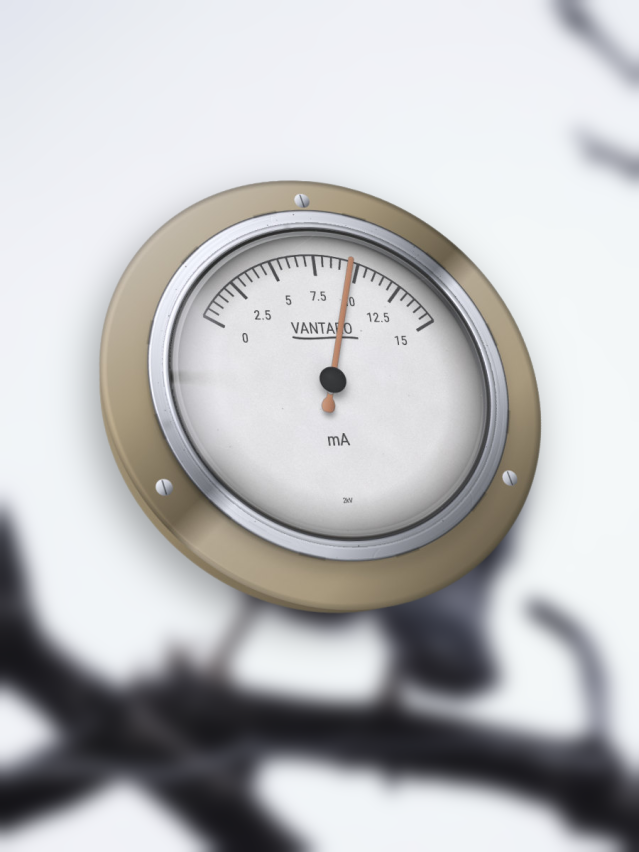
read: {"value": 9.5, "unit": "mA"}
